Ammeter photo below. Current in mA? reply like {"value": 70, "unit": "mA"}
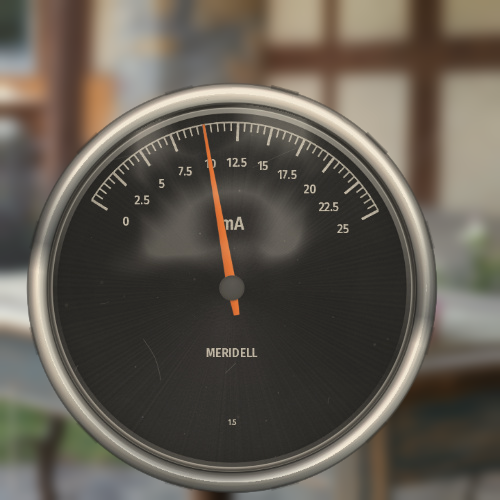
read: {"value": 10, "unit": "mA"}
